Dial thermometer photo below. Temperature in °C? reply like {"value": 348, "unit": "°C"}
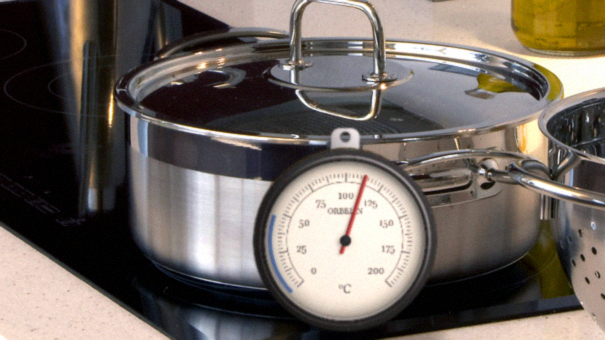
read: {"value": 112.5, "unit": "°C"}
